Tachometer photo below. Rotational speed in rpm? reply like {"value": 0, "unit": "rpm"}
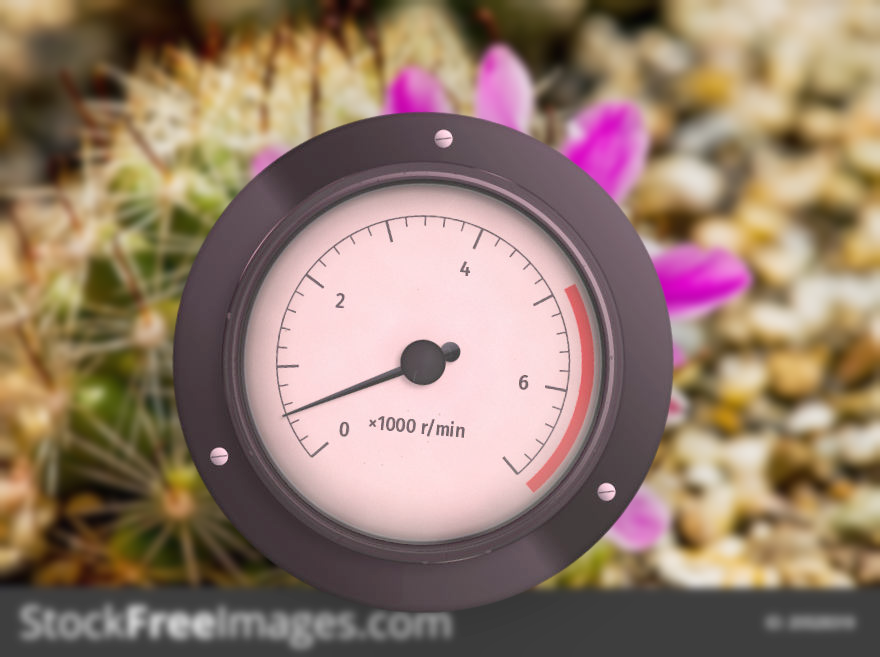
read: {"value": 500, "unit": "rpm"}
